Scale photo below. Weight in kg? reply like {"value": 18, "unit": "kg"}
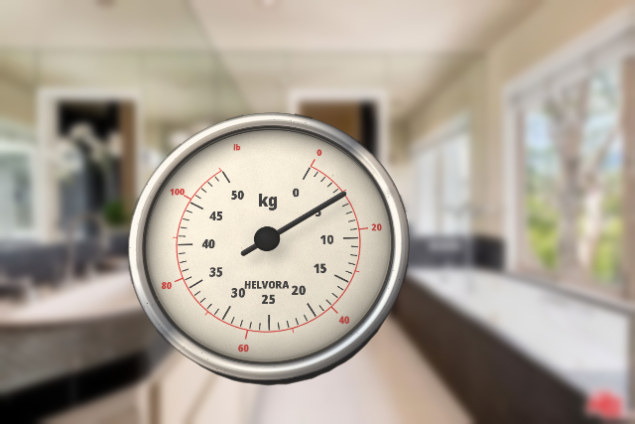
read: {"value": 5, "unit": "kg"}
